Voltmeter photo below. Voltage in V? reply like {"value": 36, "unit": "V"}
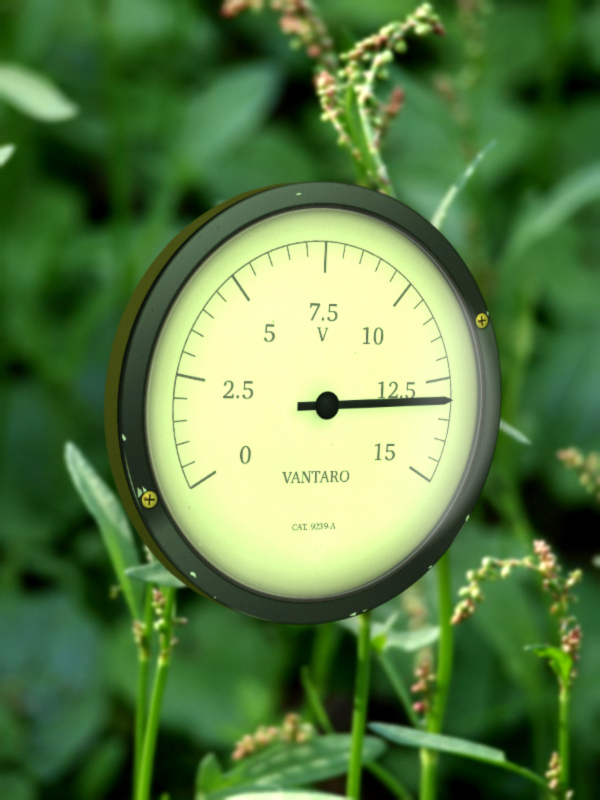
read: {"value": 13, "unit": "V"}
